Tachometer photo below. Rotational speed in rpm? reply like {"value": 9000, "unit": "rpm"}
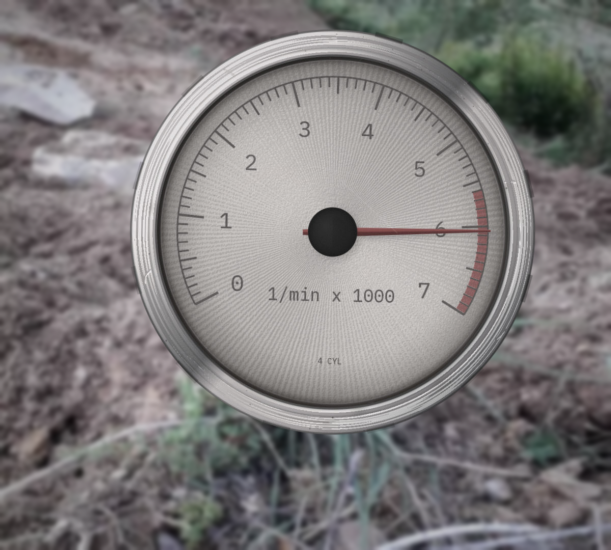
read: {"value": 6050, "unit": "rpm"}
